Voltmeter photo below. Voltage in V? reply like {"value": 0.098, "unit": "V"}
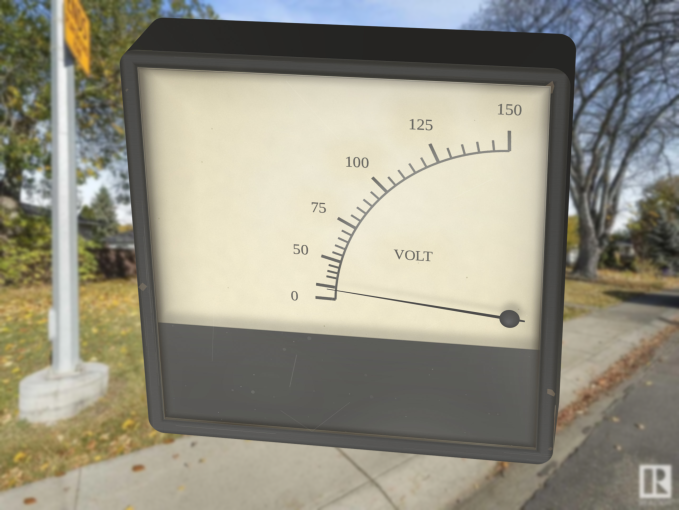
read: {"value": 25, "unit": "V"}
